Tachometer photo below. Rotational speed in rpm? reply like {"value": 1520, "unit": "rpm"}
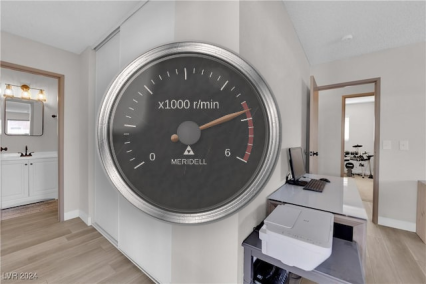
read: {"value": 4800, "unit": "rpm"}
